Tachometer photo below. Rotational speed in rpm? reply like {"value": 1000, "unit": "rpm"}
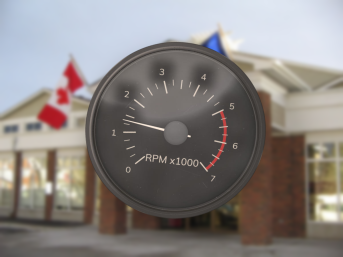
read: {"value": 1375, "unit": "rpm"}
